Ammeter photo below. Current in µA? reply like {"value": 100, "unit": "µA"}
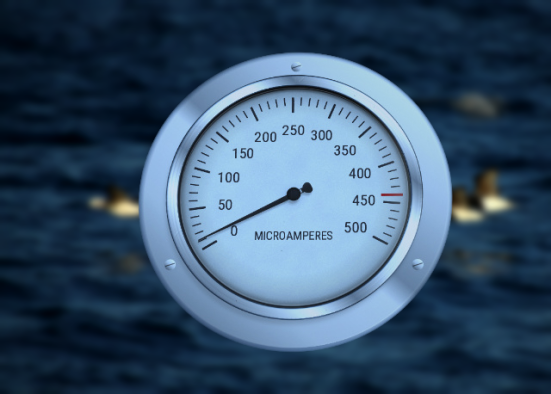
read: {"value": 10, "unit": "µA"}
